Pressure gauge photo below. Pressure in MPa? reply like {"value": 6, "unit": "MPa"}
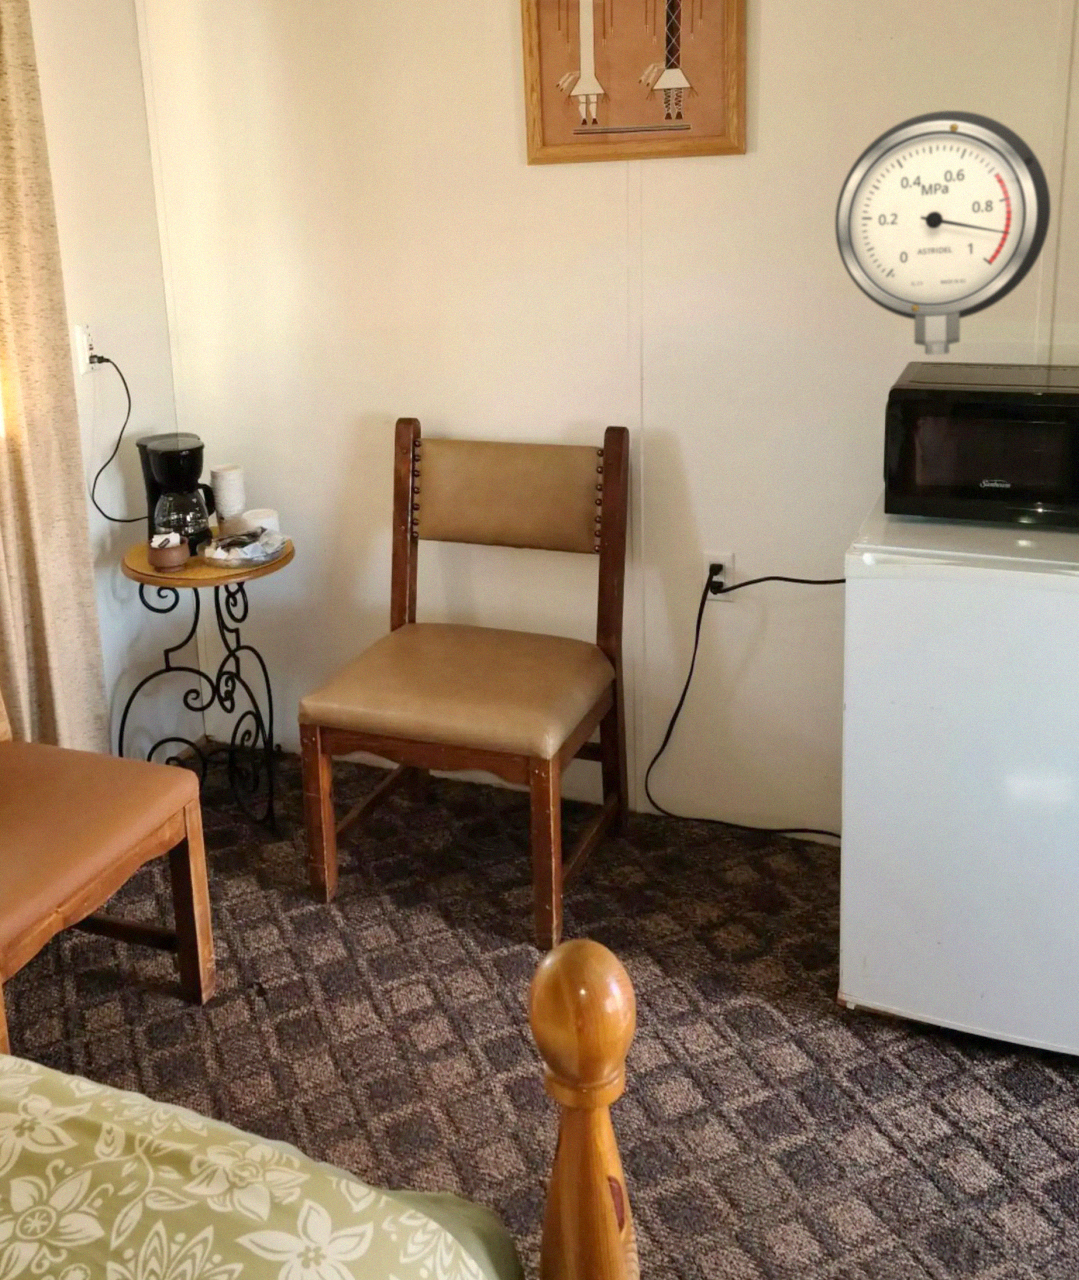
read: {"value": 0.9, "unit": "MPa"}
